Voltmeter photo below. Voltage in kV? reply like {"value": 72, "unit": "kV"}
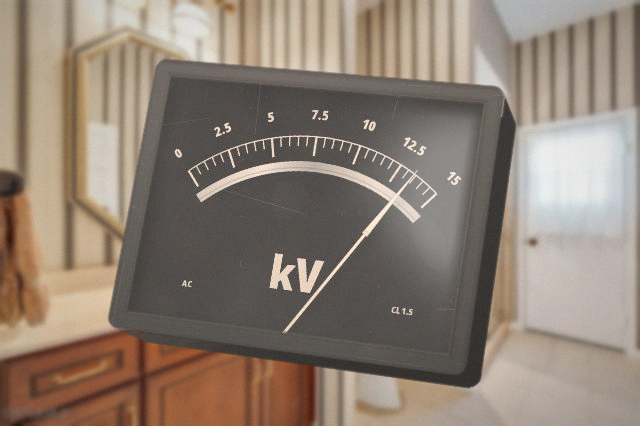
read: {"value": 13.5, "unit": "kV"}
